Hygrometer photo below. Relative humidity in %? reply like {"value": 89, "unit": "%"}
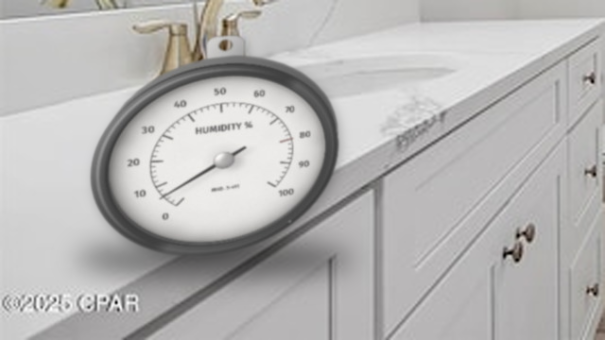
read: {"value": 6, "unit": "%"}
